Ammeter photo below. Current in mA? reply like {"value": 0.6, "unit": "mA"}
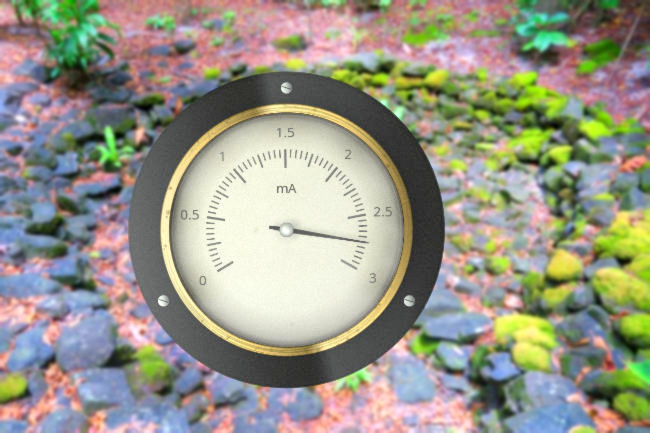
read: {"value": 2.75, "unit": "mA"}
